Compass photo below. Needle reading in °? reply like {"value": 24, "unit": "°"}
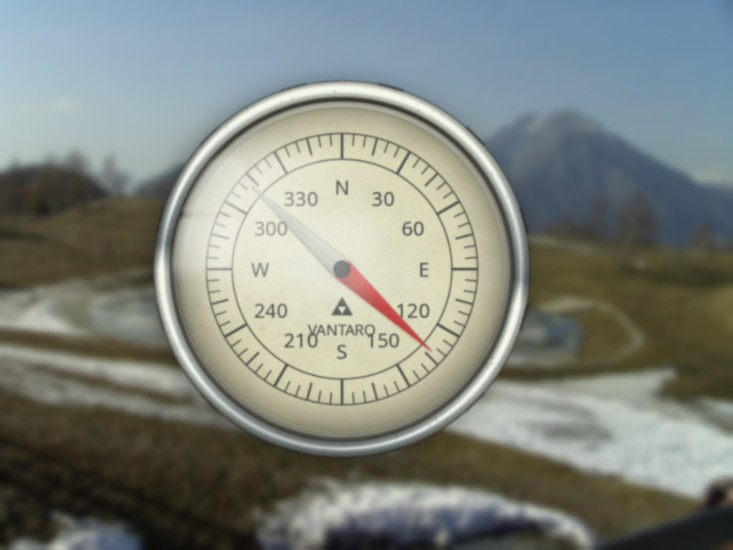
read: {"value": 132.5, "unit": "°"}
